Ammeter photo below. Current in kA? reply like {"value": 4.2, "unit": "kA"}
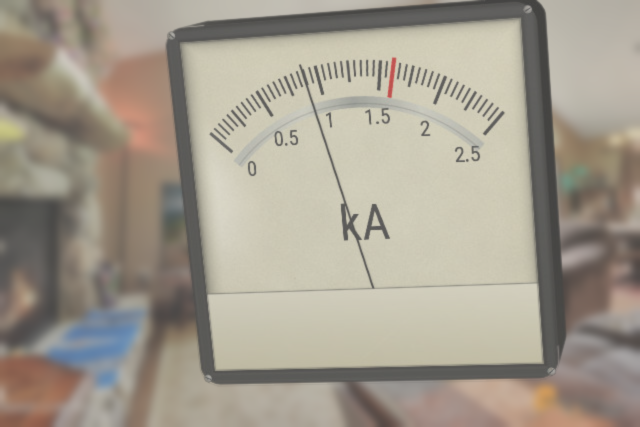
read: {"value": 0.9, "unit": "kA"}
